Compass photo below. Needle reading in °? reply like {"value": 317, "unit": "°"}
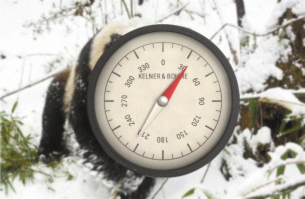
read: {"value": 35, "unit": "°"}
